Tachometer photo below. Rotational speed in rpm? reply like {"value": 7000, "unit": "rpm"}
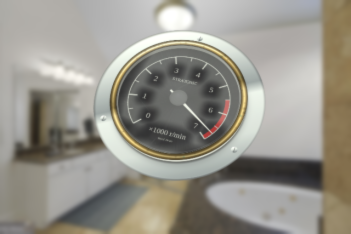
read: {"value": 6750, "unit": "rpm"}
